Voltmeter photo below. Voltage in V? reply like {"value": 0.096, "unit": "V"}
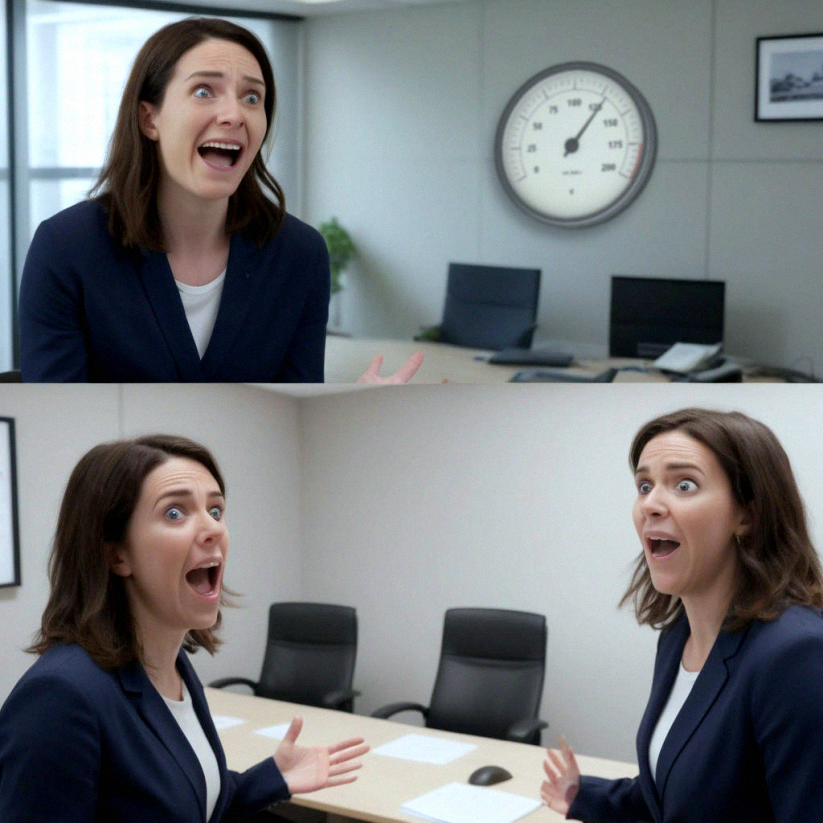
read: {"value": 130, "unit": "V"}
